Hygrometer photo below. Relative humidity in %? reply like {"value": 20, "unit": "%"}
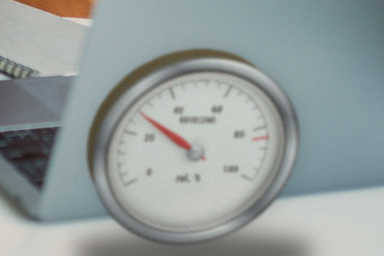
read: {"value": 28, "unit": "%"}
